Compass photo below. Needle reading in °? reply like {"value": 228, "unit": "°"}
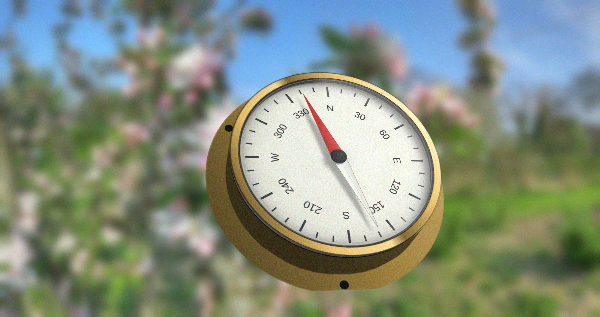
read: {"value": 340, "unit": "°"}
